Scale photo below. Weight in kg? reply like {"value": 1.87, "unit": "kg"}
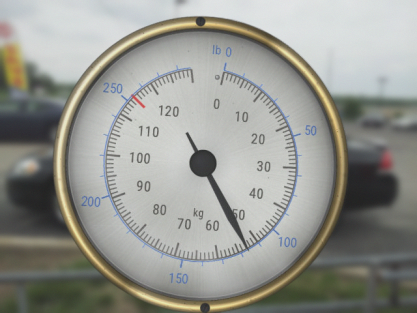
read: {"value": 53, "unit": "kg"}
